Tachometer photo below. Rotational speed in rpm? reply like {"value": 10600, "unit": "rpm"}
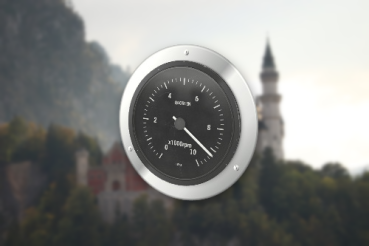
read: {"value": 9200, "unit": "rpm"}
